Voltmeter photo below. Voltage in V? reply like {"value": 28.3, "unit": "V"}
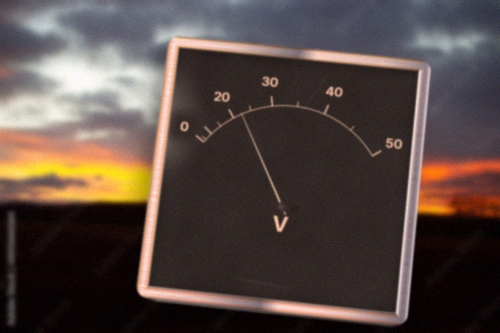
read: {"value": 22.5, "unit": "V"}
